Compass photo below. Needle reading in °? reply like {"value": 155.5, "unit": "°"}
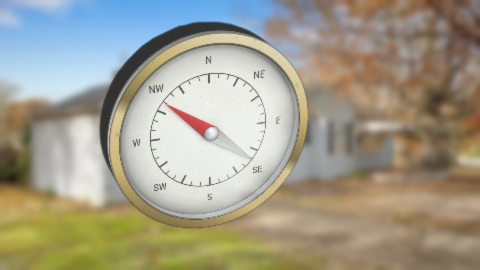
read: {"value": 310, "unit": "°"}
